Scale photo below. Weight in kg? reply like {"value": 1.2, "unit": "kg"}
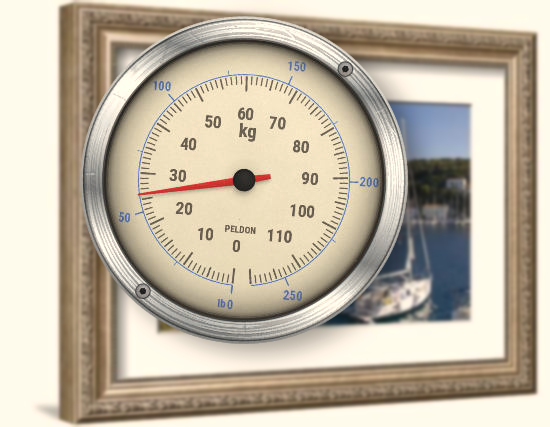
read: {"value": 26, "unit": "kg"}
